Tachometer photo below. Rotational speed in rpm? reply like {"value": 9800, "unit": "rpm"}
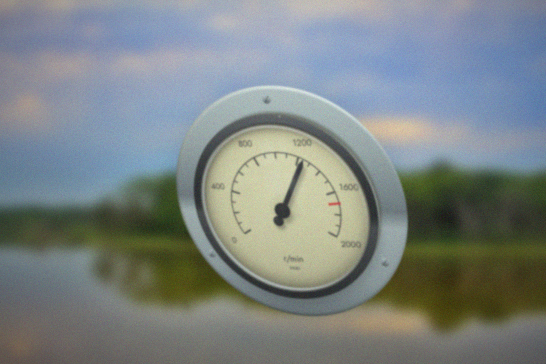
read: {"value": 1250, "unit": "rpm"}
